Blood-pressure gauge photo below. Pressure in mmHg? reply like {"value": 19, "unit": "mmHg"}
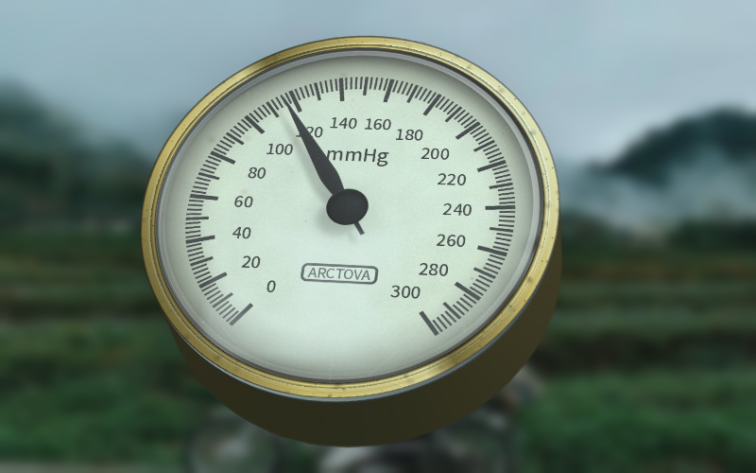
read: {"value": 116, "unit": "mmHg"}
